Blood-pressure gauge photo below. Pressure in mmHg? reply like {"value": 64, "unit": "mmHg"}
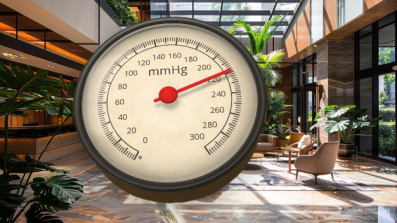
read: {"value": 220, "unit": "mmHg"}
